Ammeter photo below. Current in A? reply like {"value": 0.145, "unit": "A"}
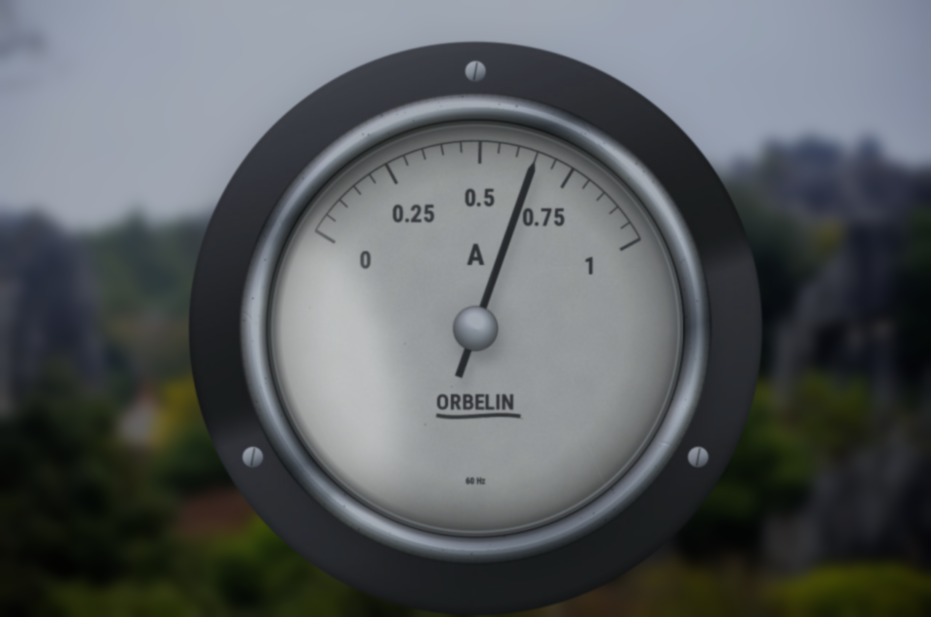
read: {"value": 0.65, "unit": "A"}
